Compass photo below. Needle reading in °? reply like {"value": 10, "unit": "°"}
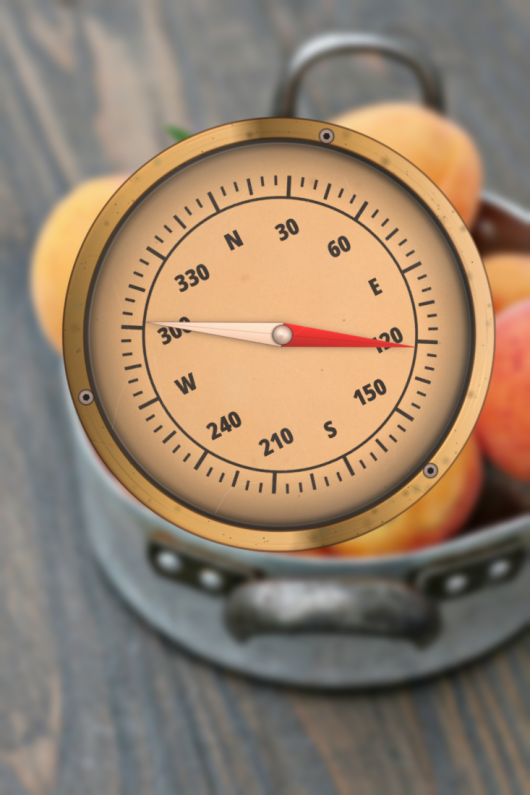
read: {"value": 122.5, "unit": "°"}
